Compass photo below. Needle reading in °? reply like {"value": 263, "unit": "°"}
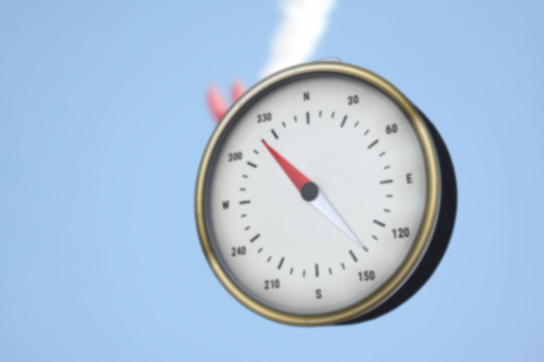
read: {"value": 320, "unit": "°"}
